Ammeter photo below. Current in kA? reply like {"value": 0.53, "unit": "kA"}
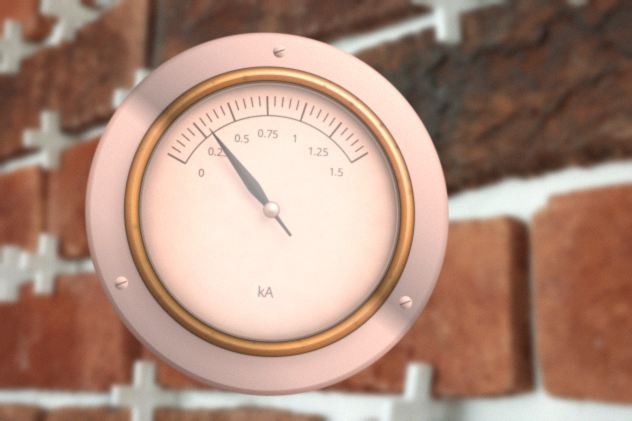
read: {"value": 0.3, "unit": "kA"}
